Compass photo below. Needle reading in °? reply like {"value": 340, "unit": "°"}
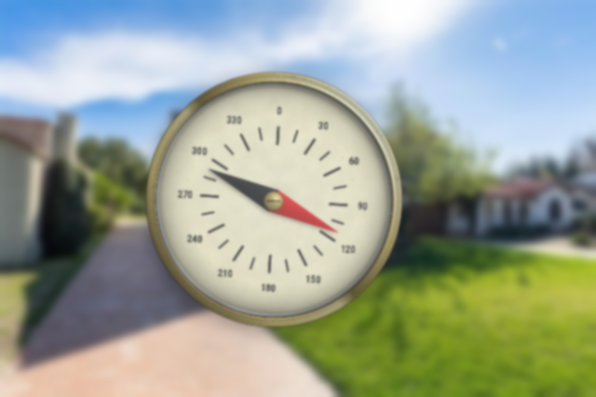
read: {"value": 112.5, "unit": "°"}
